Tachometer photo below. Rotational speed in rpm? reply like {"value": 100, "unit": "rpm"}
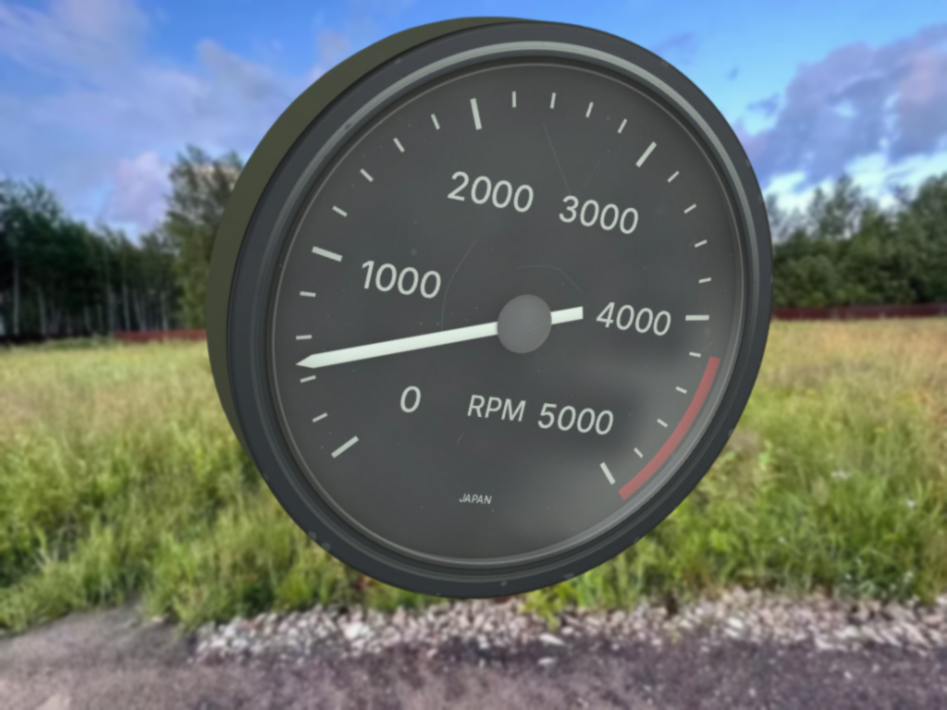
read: {"value": 500, "unit": "rpm"}
